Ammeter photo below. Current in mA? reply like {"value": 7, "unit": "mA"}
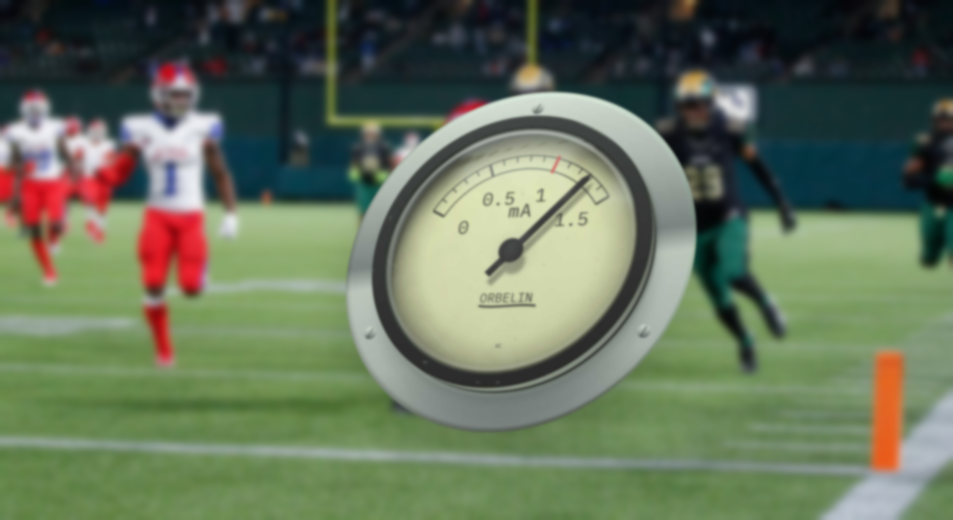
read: {"value": 1.3, "unit": "mA"}
